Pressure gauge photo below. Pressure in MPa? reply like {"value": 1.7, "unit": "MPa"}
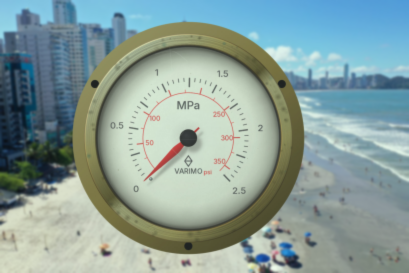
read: {"value": 0, "unit": "MPa"}
